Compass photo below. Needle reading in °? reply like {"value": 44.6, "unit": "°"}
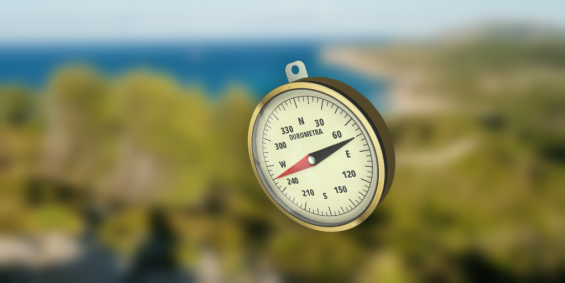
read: {"value": 255, "unit": "°"}
